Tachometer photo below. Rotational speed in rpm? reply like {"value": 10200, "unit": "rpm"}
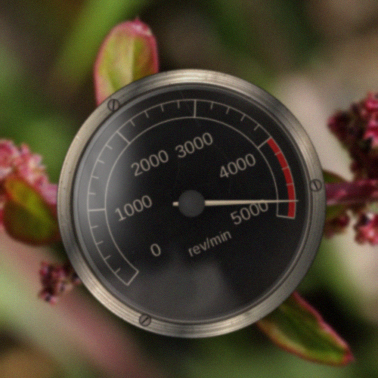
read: {"value": 4800, "unit": "rpm"}
